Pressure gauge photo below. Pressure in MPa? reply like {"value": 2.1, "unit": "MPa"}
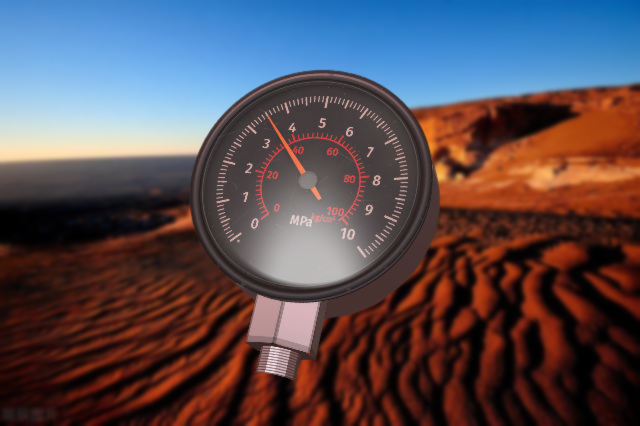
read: {"value": 3.5, "unit": "MPa"}
